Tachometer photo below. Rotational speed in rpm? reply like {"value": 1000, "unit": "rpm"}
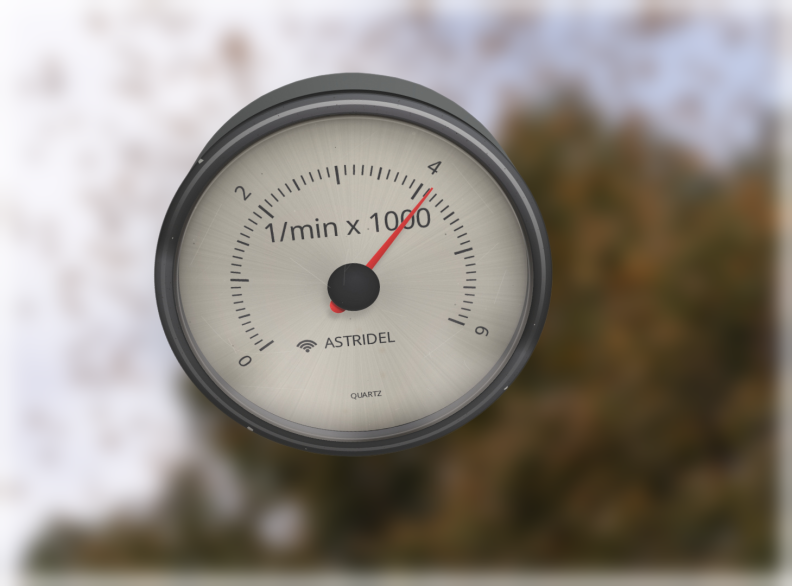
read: {"value": 4100, "unit": "rpm"}
